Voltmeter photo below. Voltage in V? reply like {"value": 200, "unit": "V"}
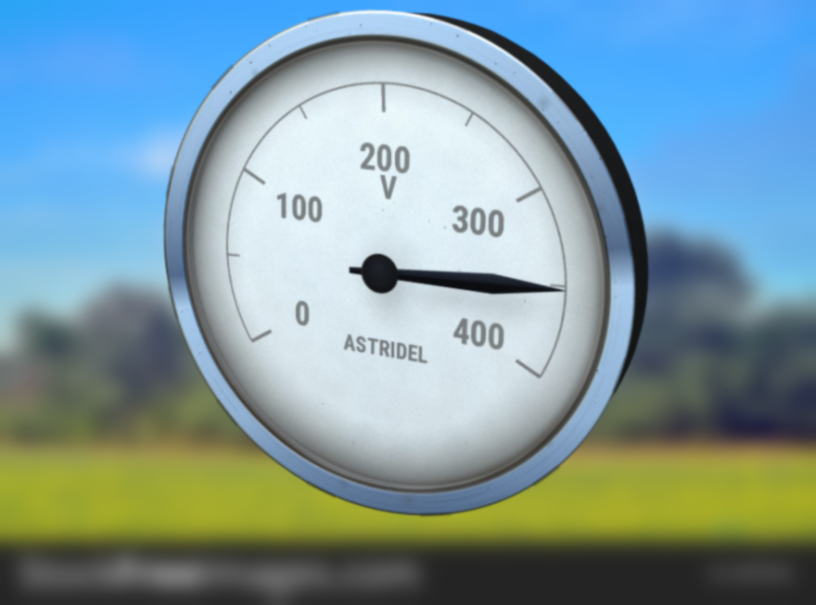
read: {"value": 350, "unit": "V"}
